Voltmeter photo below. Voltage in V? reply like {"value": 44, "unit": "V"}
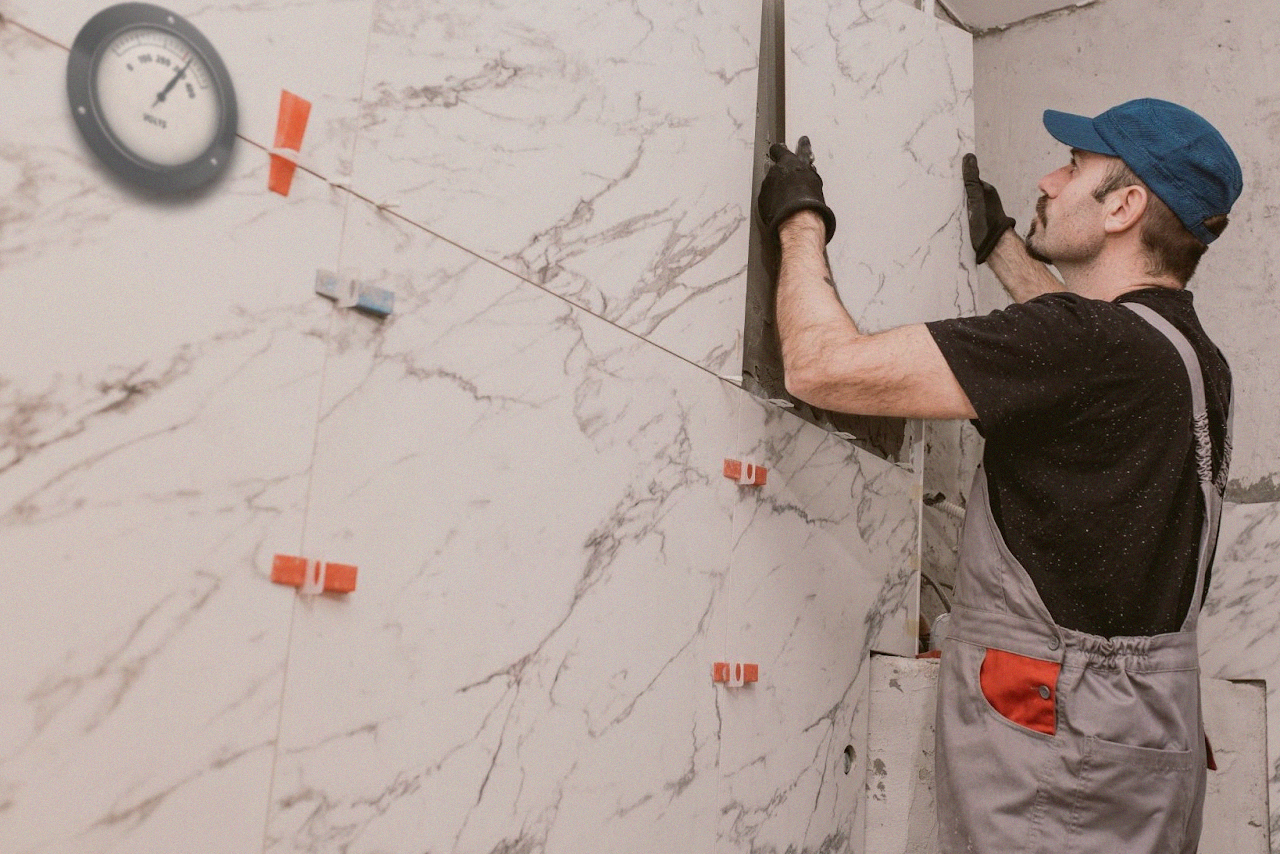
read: {"value": 300, "unit": "V"}
